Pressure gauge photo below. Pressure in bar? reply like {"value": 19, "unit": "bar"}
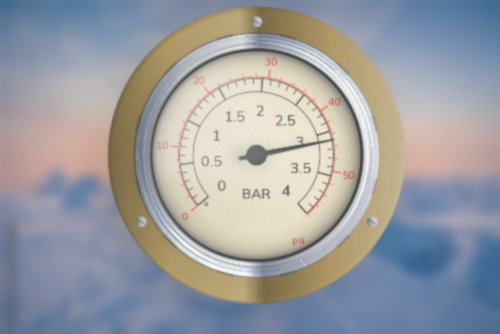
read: {"value": 3.1, "unit": "bar"}
